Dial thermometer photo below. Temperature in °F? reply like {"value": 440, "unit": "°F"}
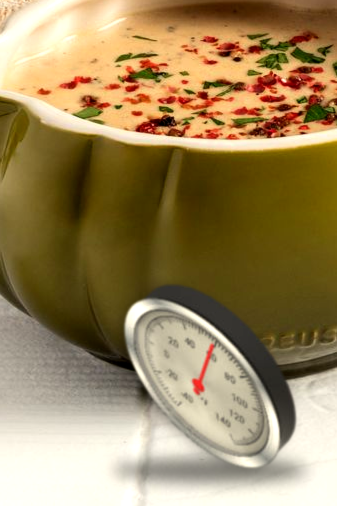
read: {"value": 60, "unit": "°F"}
